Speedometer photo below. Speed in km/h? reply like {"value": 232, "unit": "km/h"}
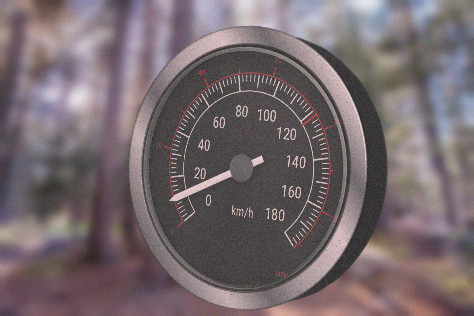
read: {"value": 10, "unit": "km/h"}
